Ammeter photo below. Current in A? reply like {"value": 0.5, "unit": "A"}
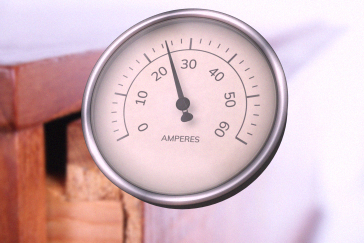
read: {"value": 25, "unit": "A"}
